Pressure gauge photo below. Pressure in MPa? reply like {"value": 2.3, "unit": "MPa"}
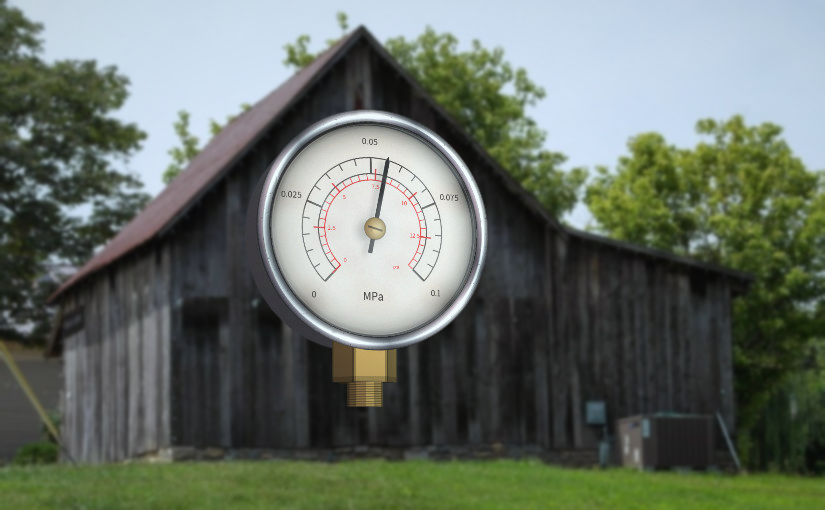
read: {"value": 0.055, "unit": "MPa"}
